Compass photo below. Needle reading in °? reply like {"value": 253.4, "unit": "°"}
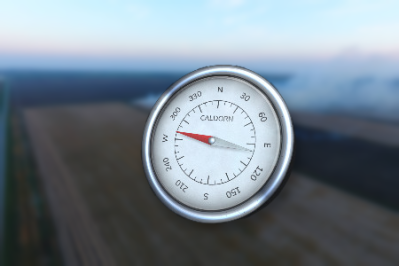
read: {"value": 280, "unit": "°"}
